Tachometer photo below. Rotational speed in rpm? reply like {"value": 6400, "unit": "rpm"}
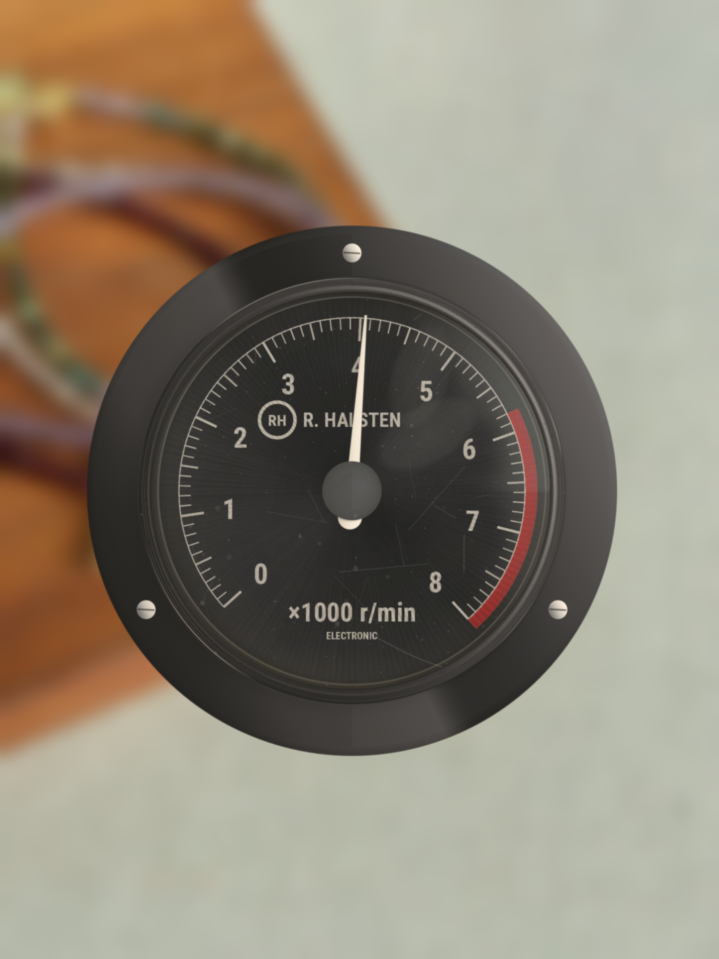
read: {"value": 4050, "unit": "rpm"}
